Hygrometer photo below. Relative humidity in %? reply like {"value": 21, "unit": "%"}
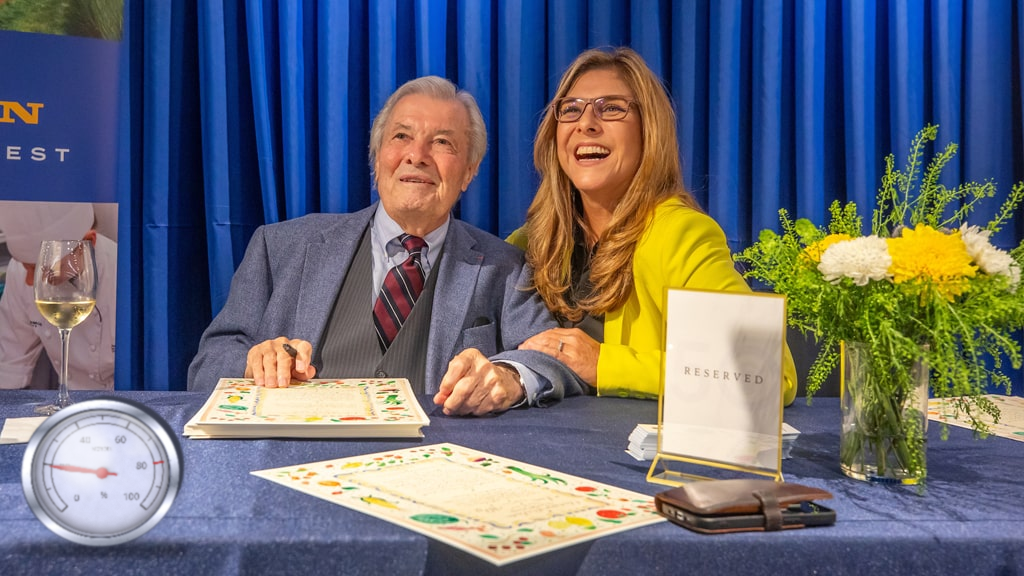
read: {"value": 20, "unit": "%"}
